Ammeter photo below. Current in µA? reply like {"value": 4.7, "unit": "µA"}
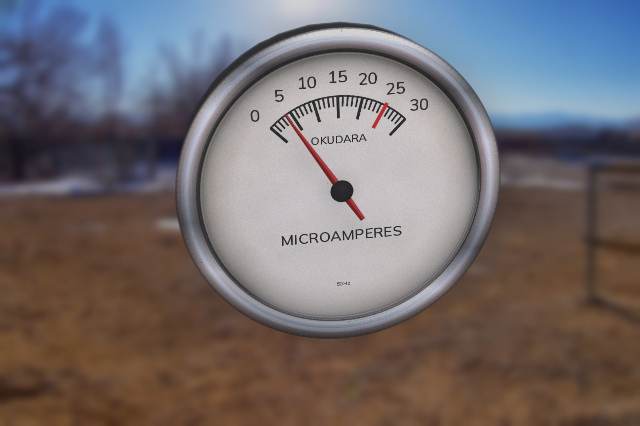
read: {"value": 4, "unit": "µA"}
